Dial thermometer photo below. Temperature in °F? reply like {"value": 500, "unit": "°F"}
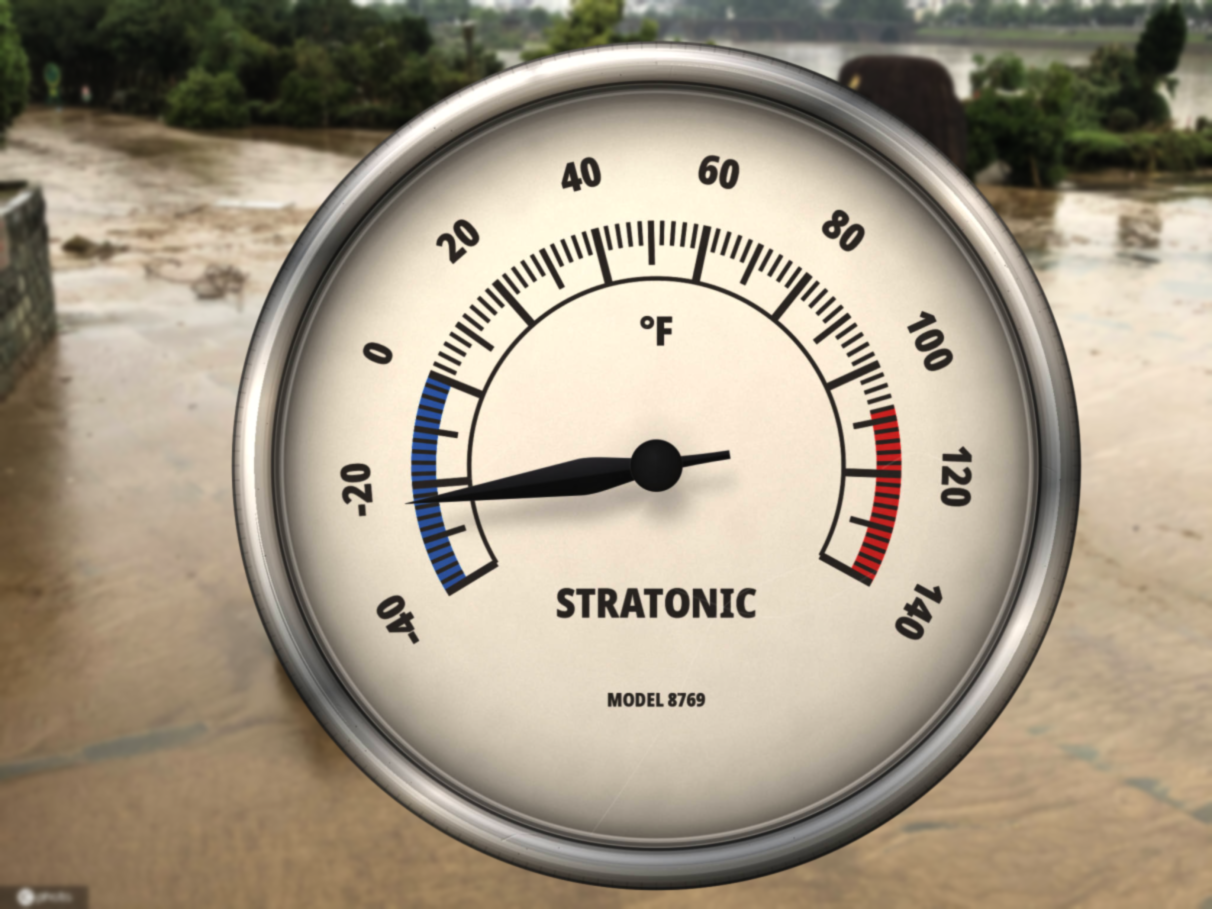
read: {"value": -23, "unit": "°F"}
